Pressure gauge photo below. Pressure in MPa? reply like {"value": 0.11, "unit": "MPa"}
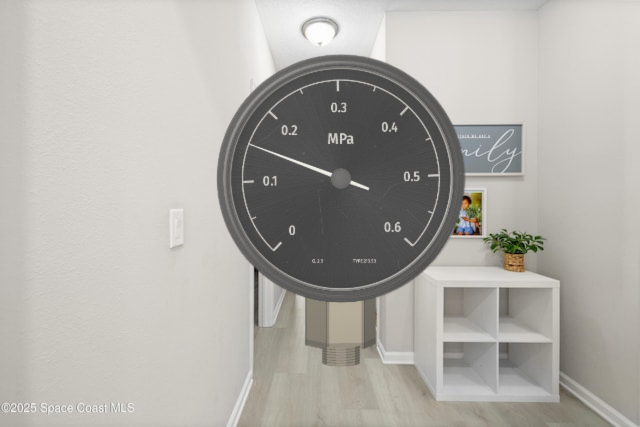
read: {"value": 0.15, "unit": "MPa"}
